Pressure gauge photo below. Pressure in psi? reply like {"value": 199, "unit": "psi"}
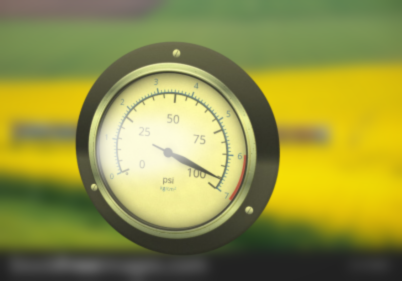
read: {"value": 95, "unit": "psi"}
